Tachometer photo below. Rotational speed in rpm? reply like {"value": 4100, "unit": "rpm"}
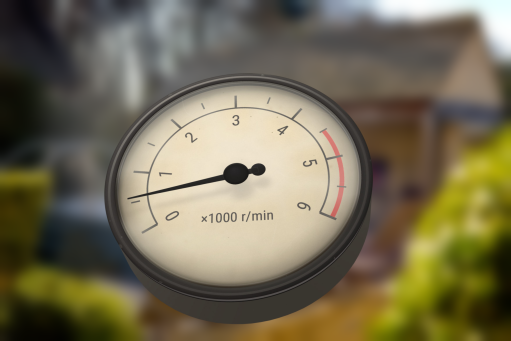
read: {"value": 500, "unit": "rpm"}
